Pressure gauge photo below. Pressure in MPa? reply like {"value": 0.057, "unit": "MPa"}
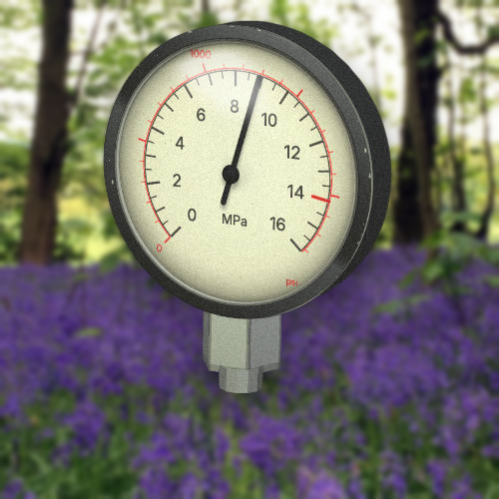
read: {"value": 9, "unit": "MPa"}
